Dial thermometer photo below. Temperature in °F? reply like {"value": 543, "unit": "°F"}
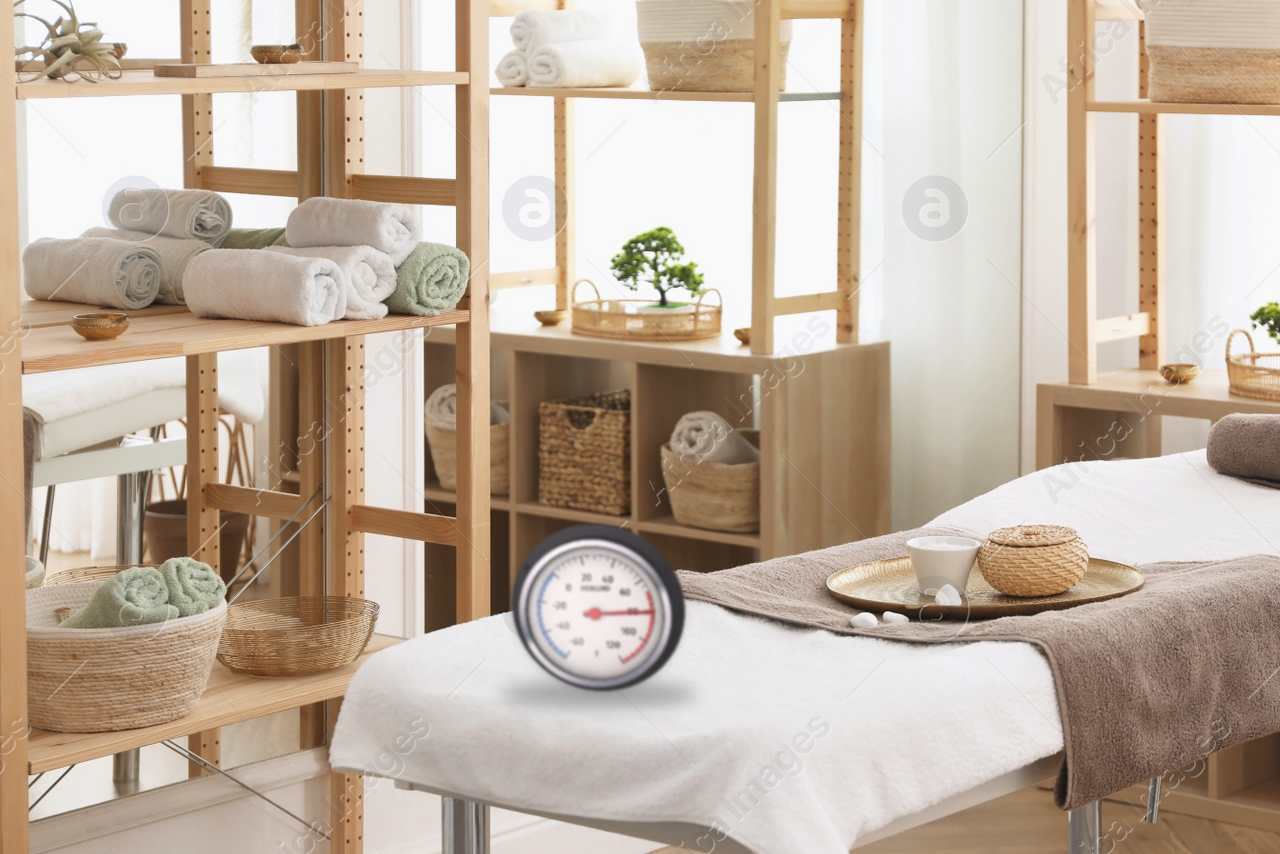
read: {"value": 80, "unit": "°F"}
